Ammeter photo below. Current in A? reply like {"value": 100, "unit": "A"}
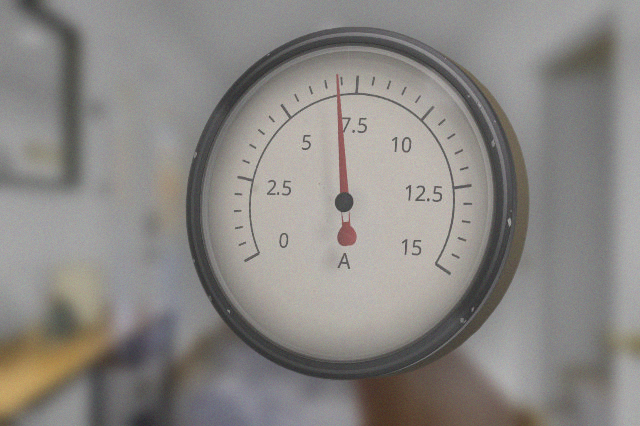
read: {"value": 7, "unit": "A"}
